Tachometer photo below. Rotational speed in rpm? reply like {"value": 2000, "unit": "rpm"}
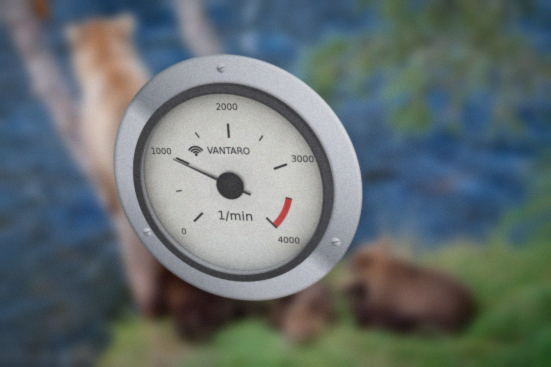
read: {"value": 1000, "unit": "rpm"}
